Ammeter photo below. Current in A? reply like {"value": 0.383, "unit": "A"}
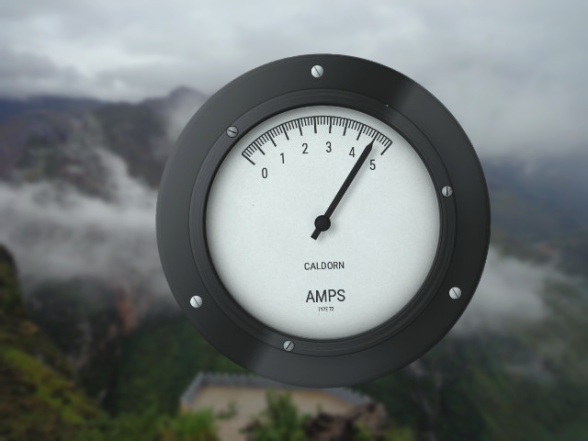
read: {"value": 4.5, "unit": "A"}
